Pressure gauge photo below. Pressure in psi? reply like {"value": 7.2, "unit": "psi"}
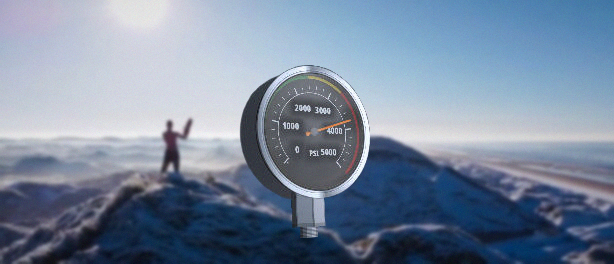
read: {"value": 3800, "unit": "psi"}
